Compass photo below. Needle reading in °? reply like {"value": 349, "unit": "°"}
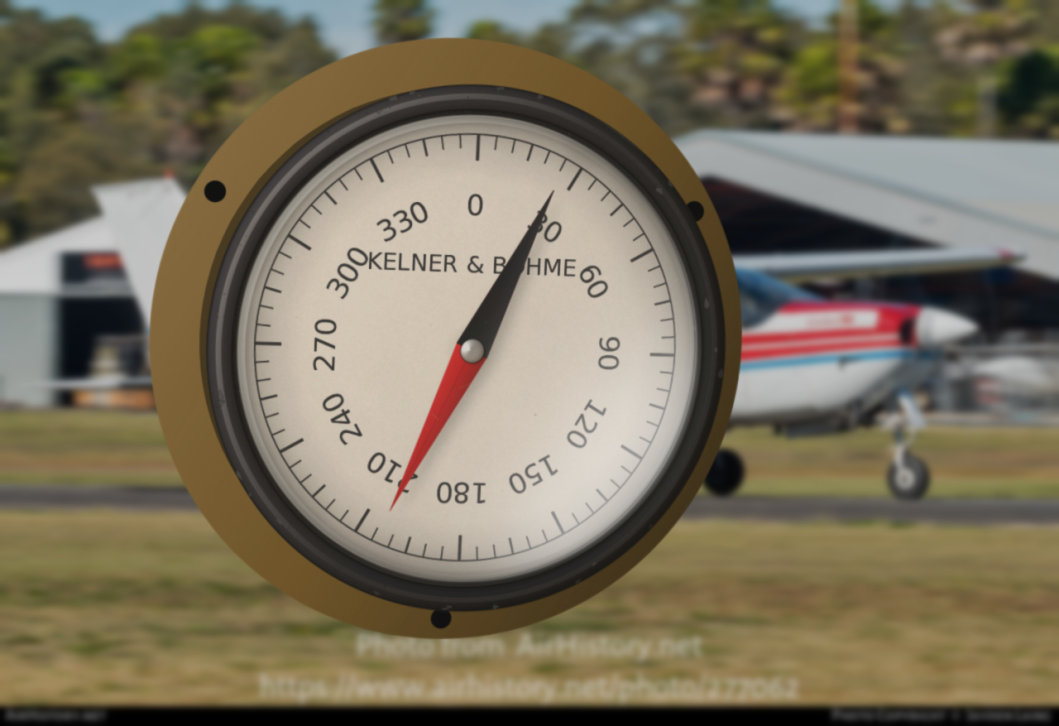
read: {"value": 205, "unit": "°"}
